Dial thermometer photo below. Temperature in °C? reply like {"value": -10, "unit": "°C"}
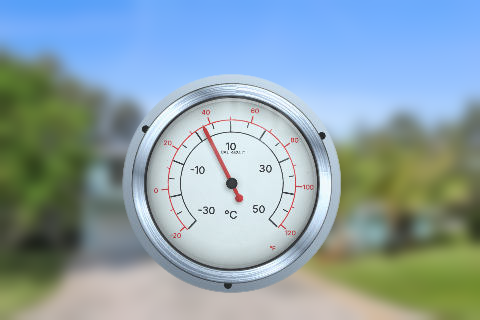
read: {"value": 2.5, "unit": "°C"}
